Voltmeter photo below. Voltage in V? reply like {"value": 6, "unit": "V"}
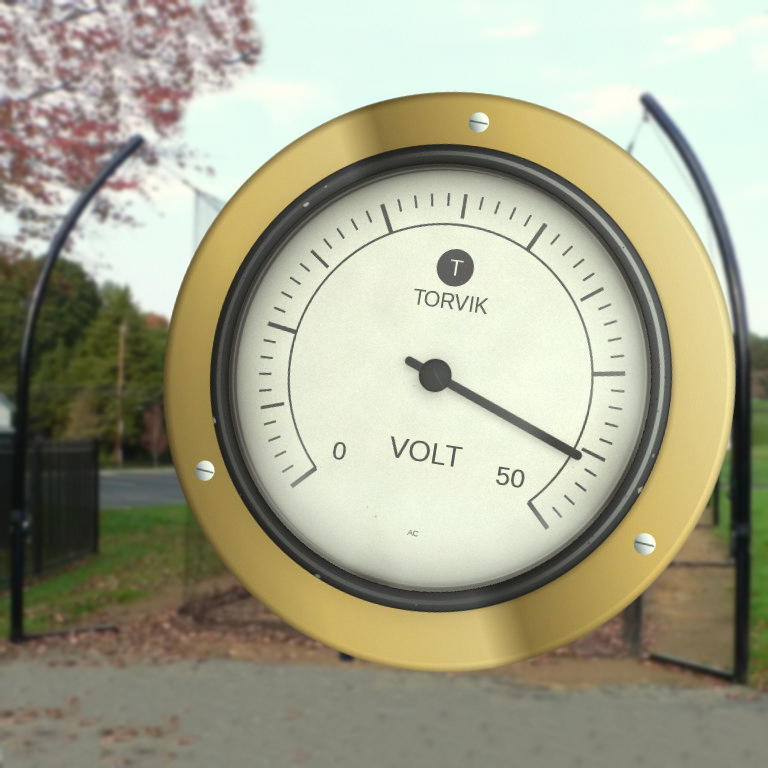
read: {"value": 45.5, "unit": "V"}
